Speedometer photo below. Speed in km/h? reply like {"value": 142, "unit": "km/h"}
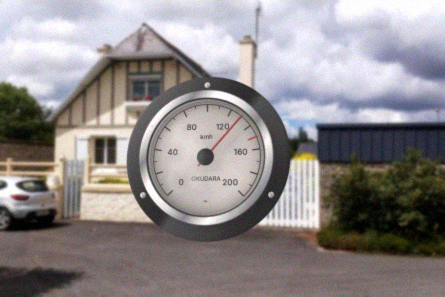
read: {"value": 130, "unit": "km/h"}
